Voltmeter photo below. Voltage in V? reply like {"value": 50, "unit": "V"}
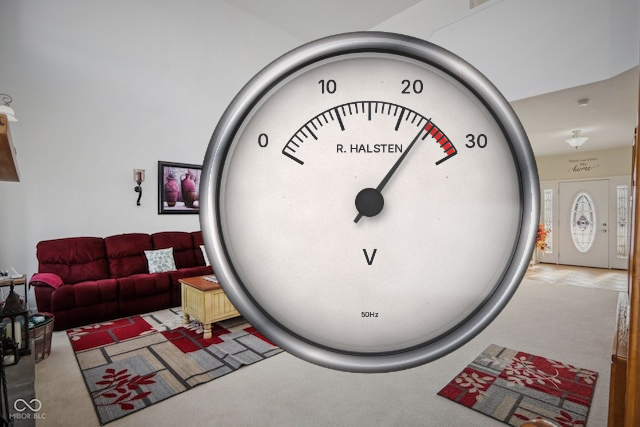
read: {"value": 24, "unit": "V"}
